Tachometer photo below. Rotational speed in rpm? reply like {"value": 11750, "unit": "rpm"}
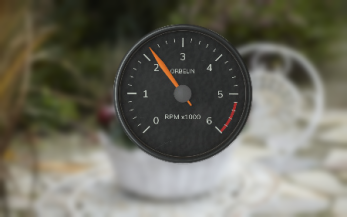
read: {"value": 2200, "unit": "rpm"}
